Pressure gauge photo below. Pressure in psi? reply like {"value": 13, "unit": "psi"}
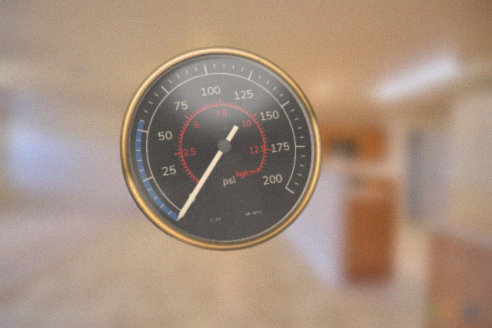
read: {"value": 0, "unit": "psi"}
